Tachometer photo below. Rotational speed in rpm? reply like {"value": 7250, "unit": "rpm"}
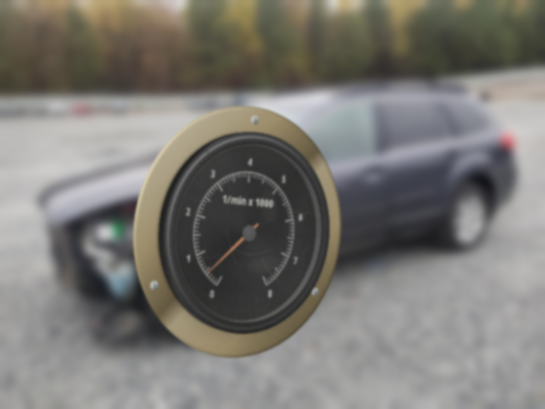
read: {"value": 500, "unit": "rpm"}
